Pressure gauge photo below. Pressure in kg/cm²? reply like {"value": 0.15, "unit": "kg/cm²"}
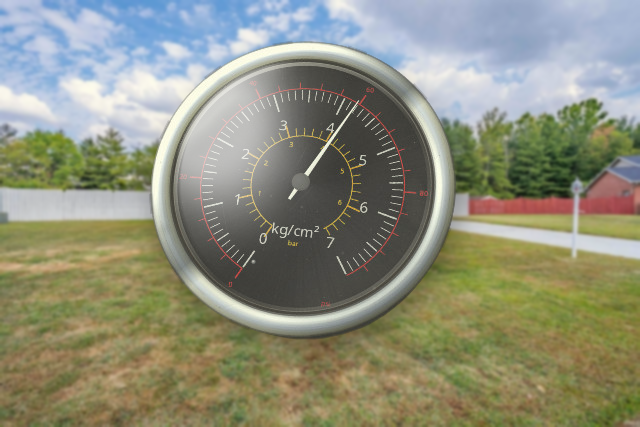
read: {"value": 4.2, "unit": "kg/cm²"}
